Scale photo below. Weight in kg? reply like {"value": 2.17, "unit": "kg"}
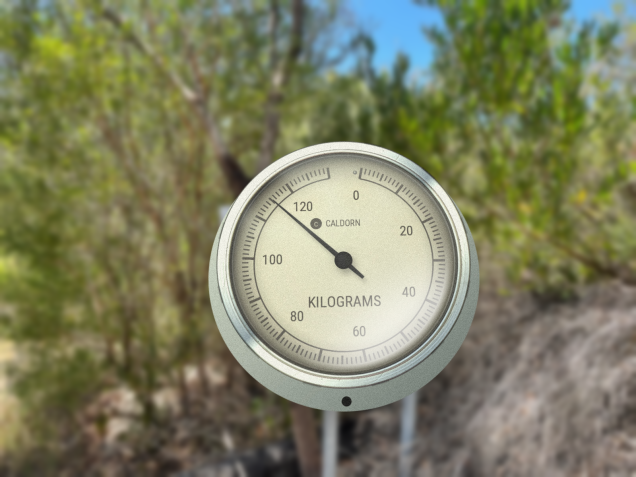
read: {"value": 115, "unit": "kg"}
